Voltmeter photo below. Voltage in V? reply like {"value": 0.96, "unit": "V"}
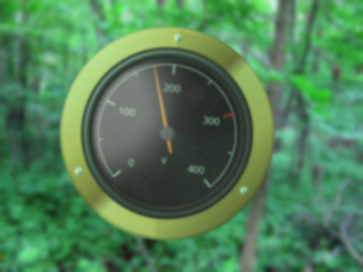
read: {"value": 175, "unit": "V"}
